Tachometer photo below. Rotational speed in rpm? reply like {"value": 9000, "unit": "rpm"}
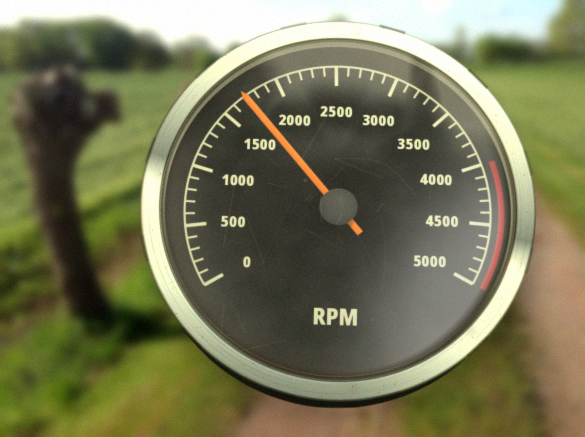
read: {"value": 1700, "unit": "rpm"}
